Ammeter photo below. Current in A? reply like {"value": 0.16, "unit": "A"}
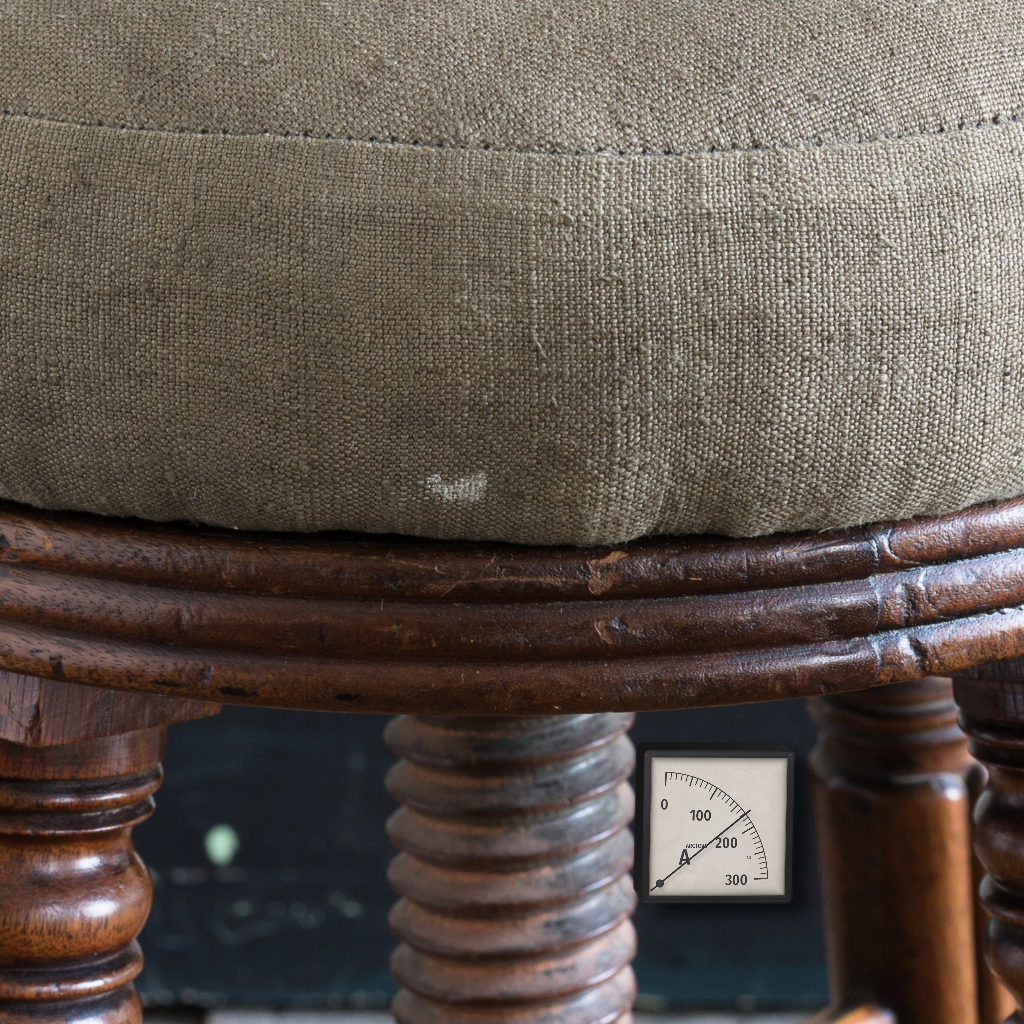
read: {"value": 170, "unit": "A"}
